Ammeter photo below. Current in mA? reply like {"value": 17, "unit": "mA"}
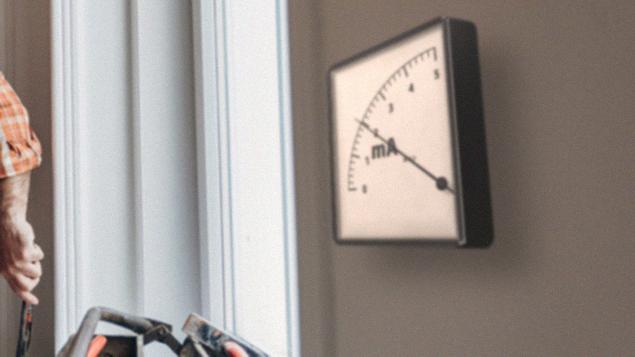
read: {"value": 2, "unit": "mA"}
